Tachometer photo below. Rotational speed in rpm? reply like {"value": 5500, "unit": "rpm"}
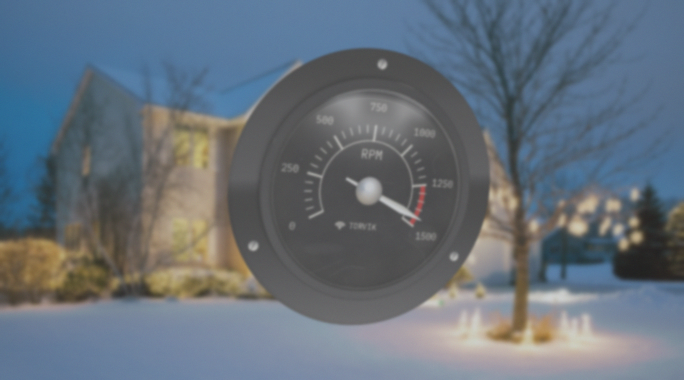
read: {"value": 1450, "unit": "rpm"}
